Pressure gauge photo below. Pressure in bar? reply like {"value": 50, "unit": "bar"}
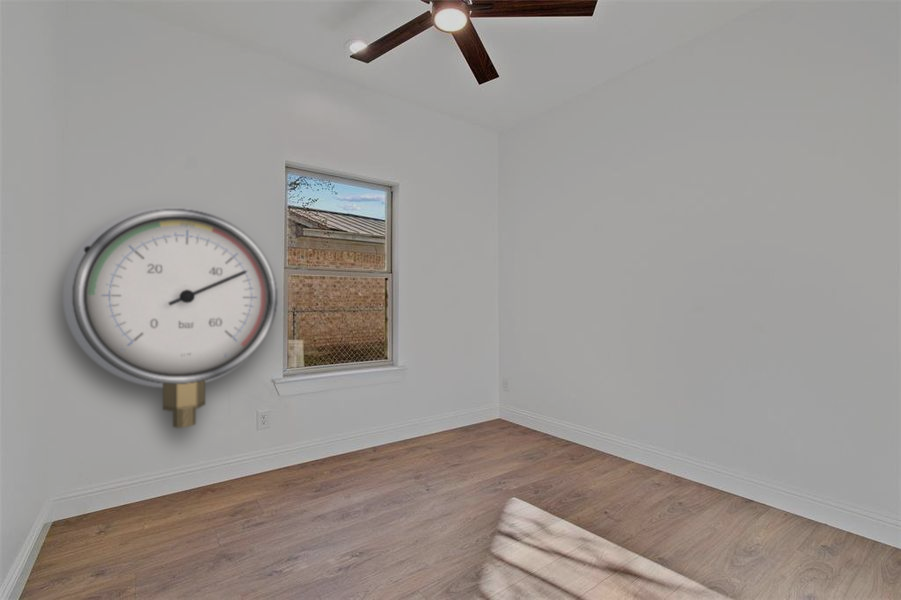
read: {"value": 44, "unit": "bar"}
